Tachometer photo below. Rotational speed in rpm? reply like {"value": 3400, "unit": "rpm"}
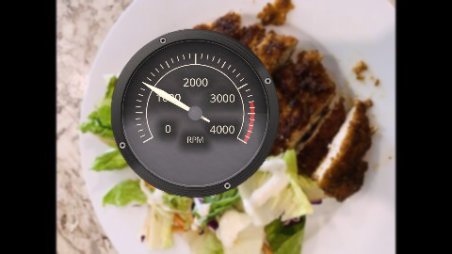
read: {"value": 1000, "unit": "rpm"}
